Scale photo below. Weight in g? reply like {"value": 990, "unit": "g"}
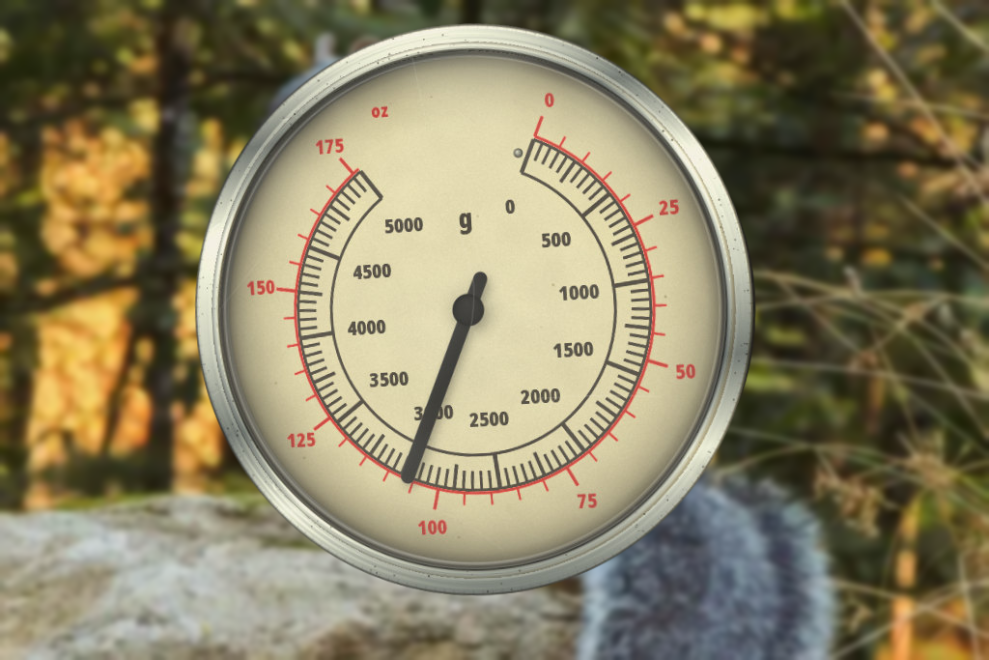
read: {"value": 3000, "unit": "g"}
